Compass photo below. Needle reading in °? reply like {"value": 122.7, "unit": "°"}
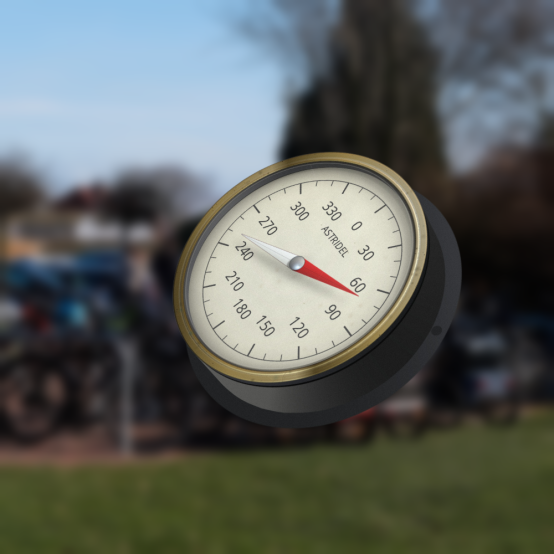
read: {"value": 70, "unit": "°"}
